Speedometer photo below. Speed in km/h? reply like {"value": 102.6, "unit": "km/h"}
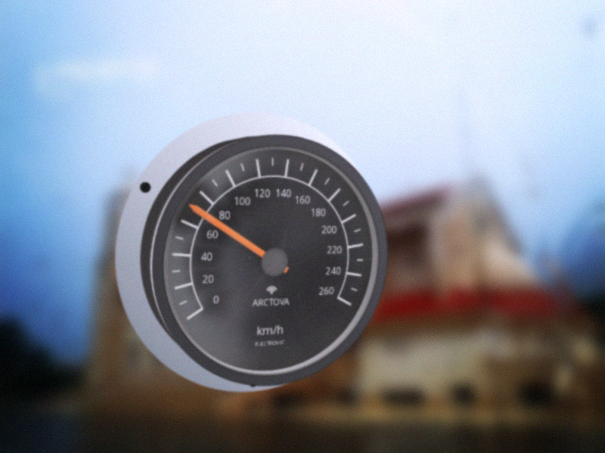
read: {"value": 70, "unit": "km/h"}
